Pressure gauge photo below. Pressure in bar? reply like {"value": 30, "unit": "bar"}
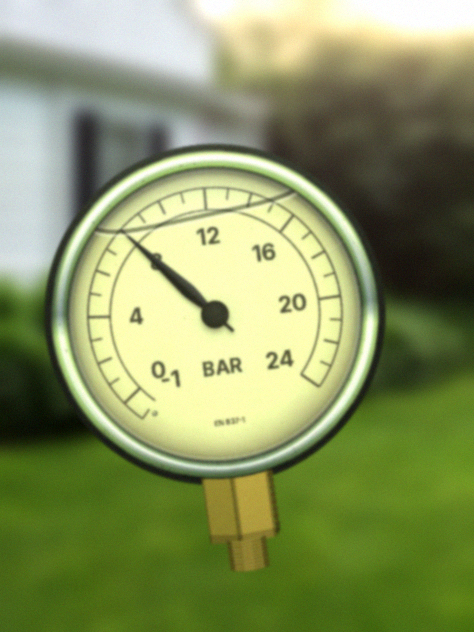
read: {"value": 8, "unit": "bar"}
